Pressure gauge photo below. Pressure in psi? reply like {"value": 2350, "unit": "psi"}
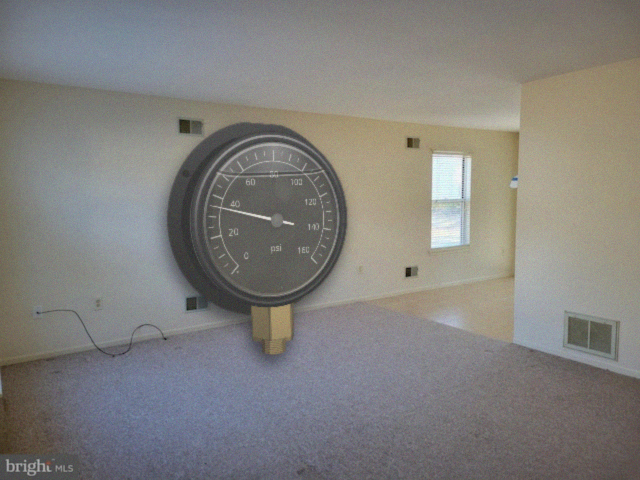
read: {"value": 35, "unit": "psi"}
